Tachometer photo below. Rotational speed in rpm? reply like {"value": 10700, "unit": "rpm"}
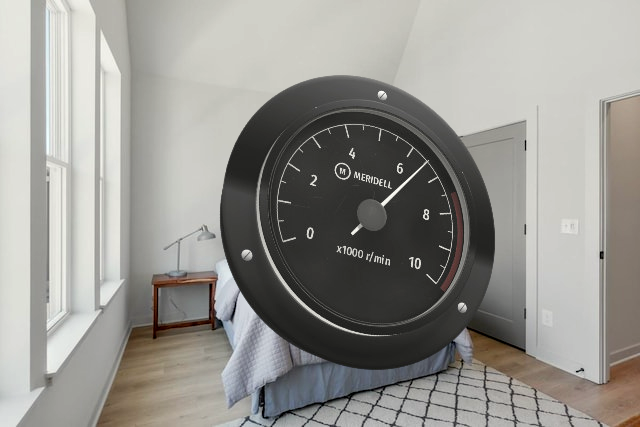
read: {"value": 6500, "unit": "rpm"}
